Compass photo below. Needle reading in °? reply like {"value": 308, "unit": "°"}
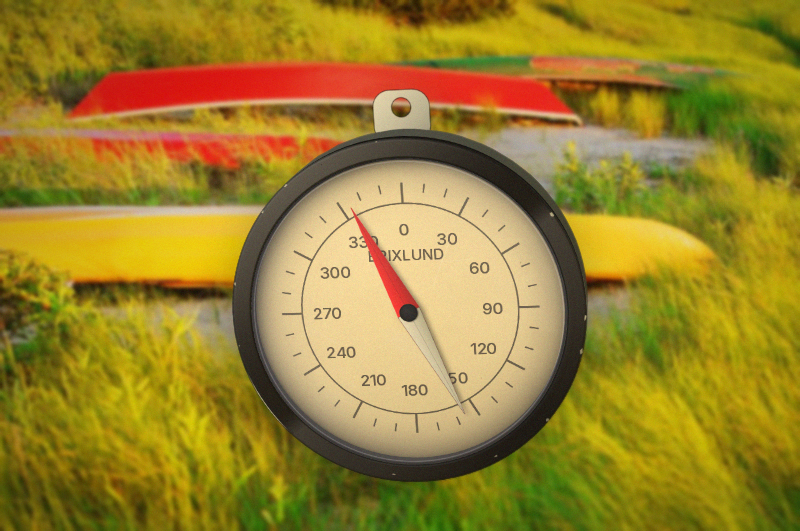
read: {"value": 335, "unit": "°"}
